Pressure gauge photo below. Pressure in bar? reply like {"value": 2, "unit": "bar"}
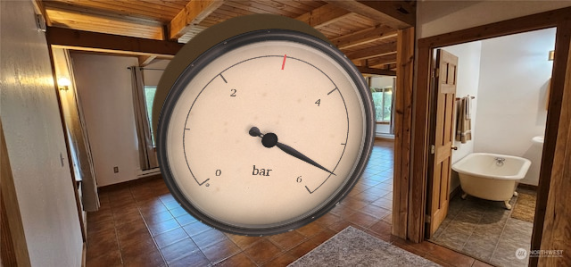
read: {"value": 5.5, "unit": "bar"}
